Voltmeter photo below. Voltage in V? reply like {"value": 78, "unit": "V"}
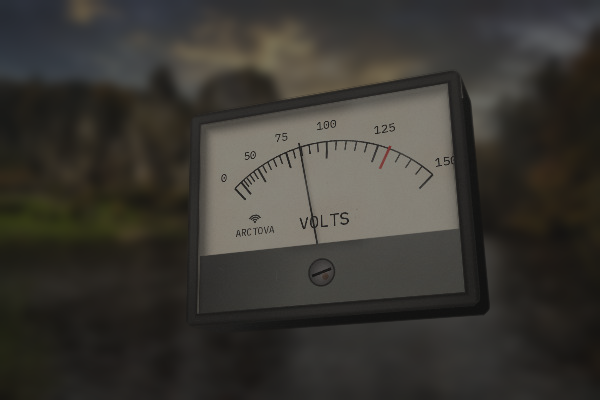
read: {"value": 85, "unit": "V"}
